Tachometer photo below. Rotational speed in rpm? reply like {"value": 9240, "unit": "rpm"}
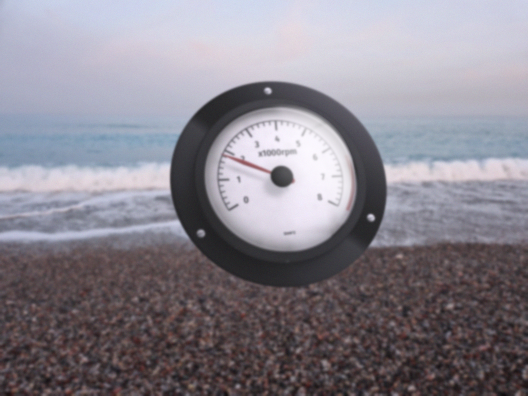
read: {"value": 1800, "unit": "rpm"}
